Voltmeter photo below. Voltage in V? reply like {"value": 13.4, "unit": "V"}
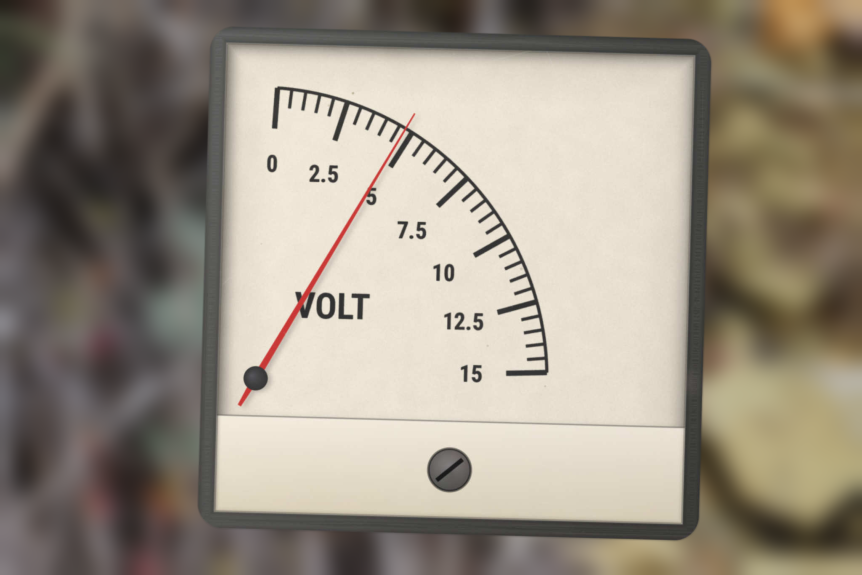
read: {"value": 4.75, "unit": "V"}
